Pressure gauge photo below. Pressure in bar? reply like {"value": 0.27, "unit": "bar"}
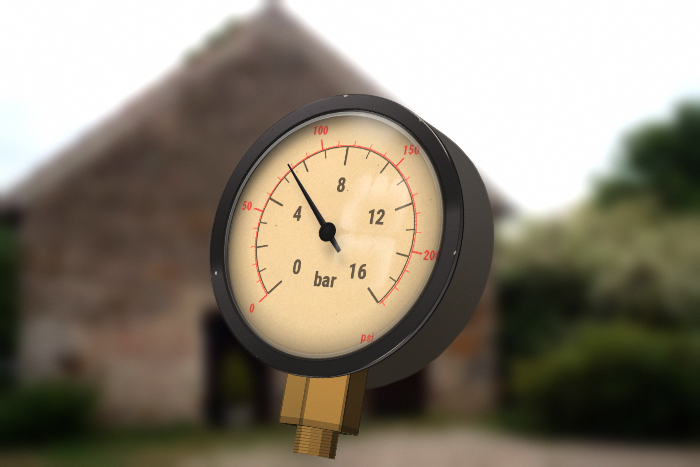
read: {"value": 5.5, "unit": "bar"}
